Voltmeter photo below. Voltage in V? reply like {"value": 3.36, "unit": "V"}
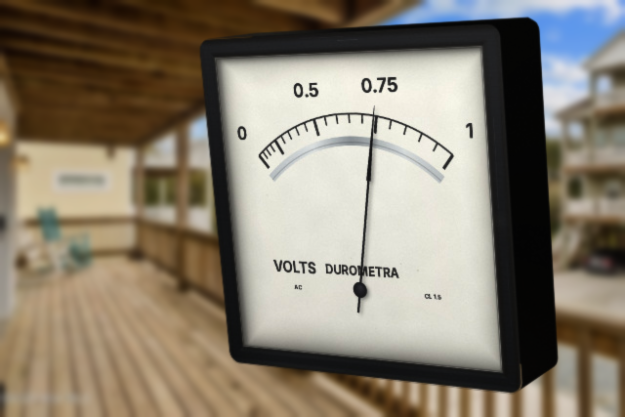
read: {"value": 0.75, "unit": "V"}
